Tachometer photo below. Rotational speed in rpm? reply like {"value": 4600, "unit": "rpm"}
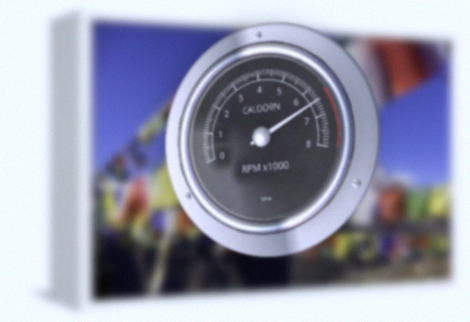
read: {"value": 6500, "unit": "rpm"}
